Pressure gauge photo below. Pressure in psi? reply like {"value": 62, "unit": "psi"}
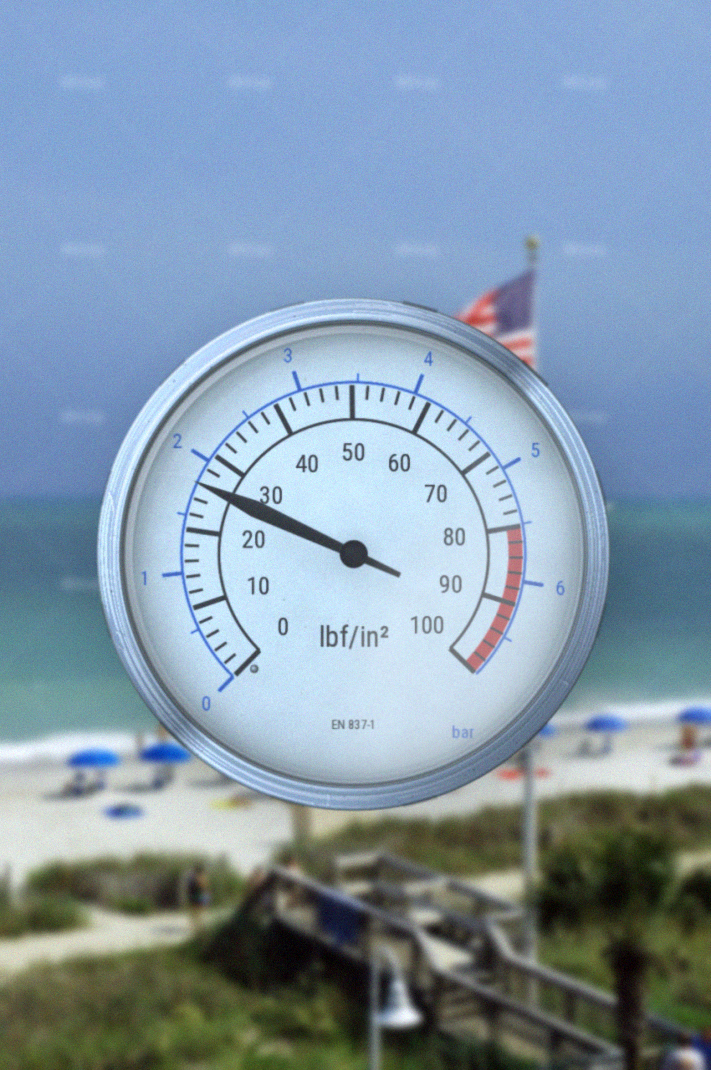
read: {"value": 26, "unit": "psi"}
